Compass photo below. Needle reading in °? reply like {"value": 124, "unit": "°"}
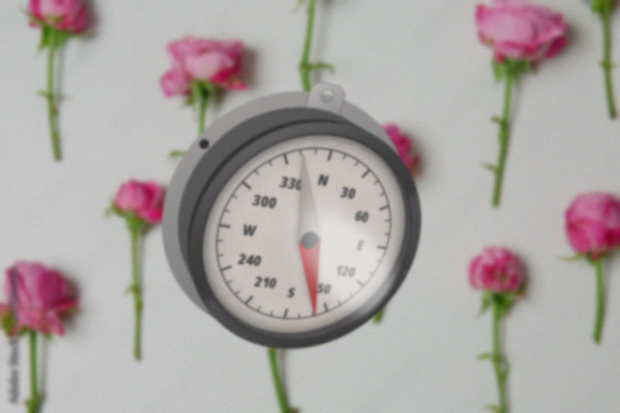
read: {"value": 160, "unit": "°"}
